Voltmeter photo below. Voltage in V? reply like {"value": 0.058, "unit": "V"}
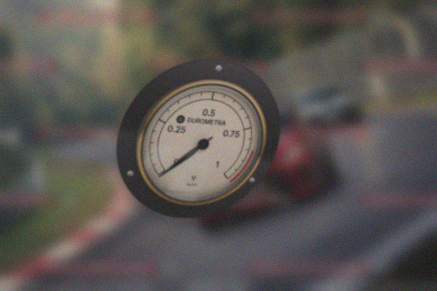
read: {"value": 0, "unit": "V"}
